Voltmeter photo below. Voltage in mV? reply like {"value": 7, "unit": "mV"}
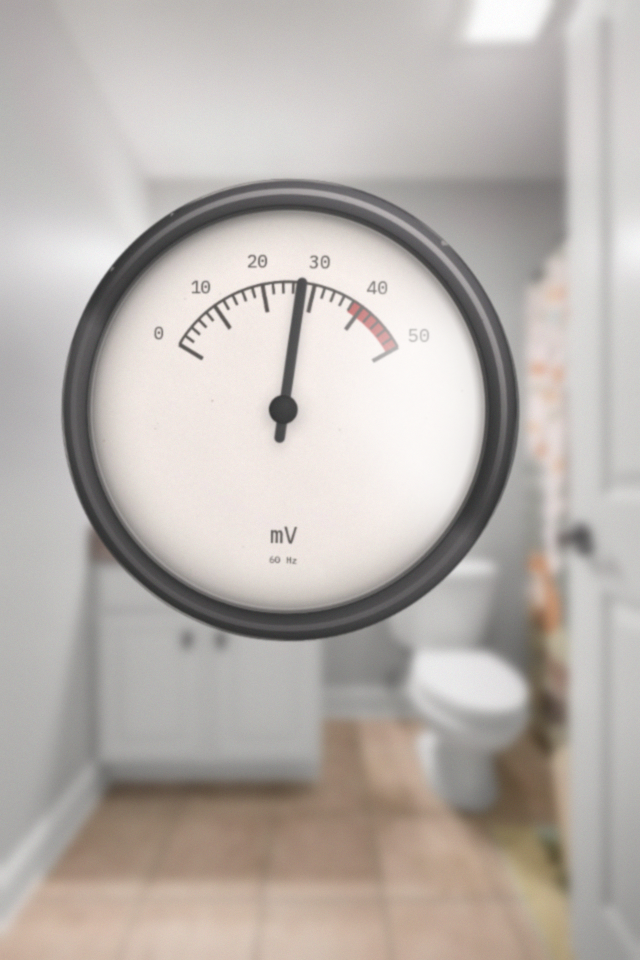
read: {"value": 28, "unit": "mV"}
